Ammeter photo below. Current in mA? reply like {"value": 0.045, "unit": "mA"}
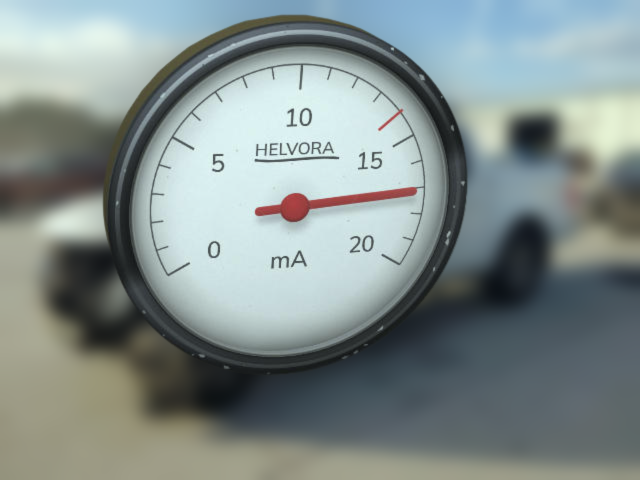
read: {"value": 17, "unit": "mA"}
